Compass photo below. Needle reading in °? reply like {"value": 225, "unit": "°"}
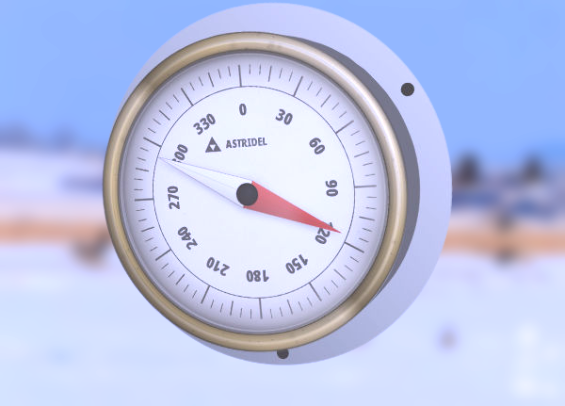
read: {"value": 115, "unit": "°"}
